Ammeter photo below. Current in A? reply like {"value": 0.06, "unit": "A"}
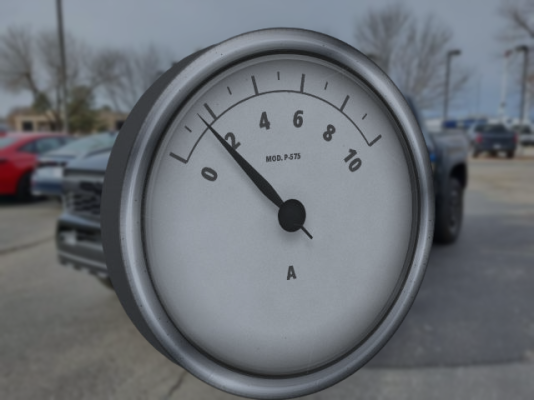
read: {"value": 1.5, "unit": "A"}
